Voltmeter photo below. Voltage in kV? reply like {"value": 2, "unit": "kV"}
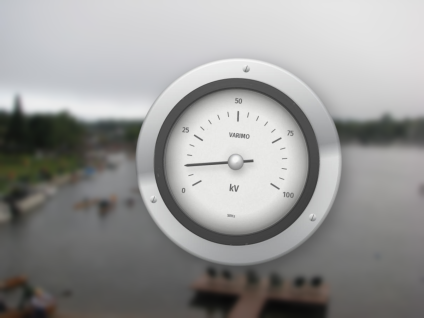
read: {"value": 10, "unit": "kV"}
